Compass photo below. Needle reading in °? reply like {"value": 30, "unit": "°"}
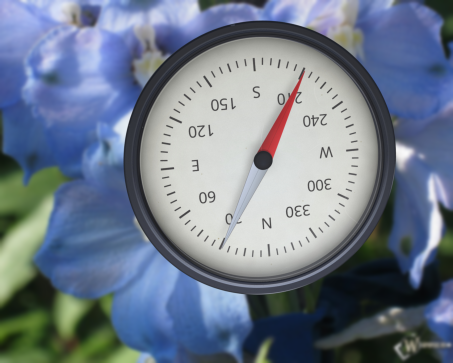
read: {"value": 210, "unit": "°"}
